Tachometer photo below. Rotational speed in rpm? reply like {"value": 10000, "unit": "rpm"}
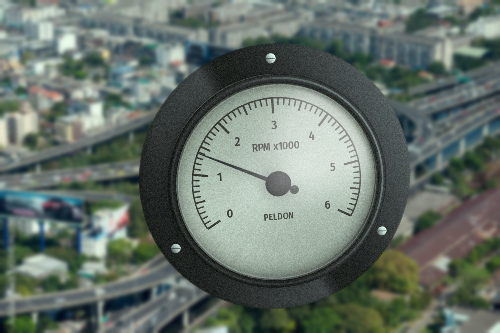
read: {"value": 1400, "unit": "rpm"}
